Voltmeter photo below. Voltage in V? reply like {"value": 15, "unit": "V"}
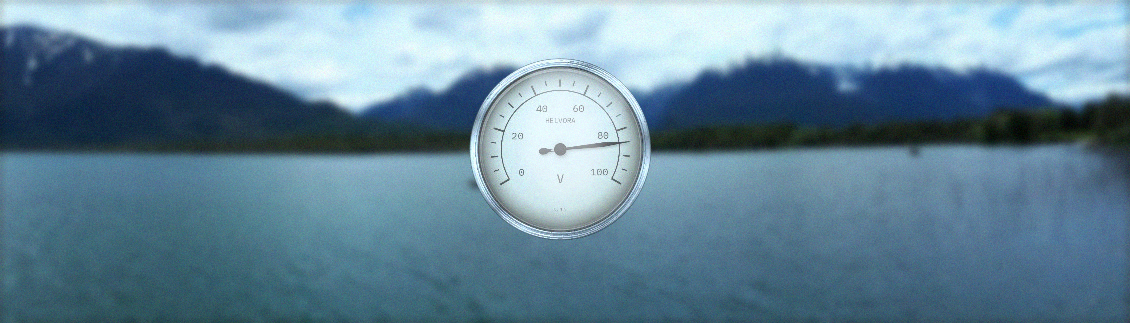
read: {"value": 85, "unit": "V"}
